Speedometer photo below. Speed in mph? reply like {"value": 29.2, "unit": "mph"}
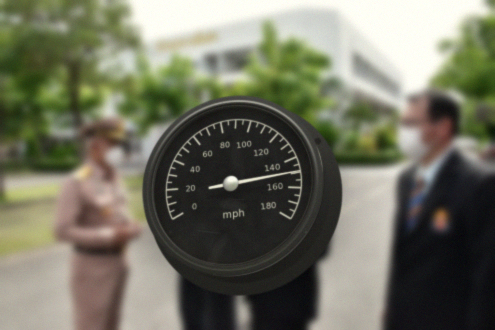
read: {"value": 150, "unit": "mph"}
